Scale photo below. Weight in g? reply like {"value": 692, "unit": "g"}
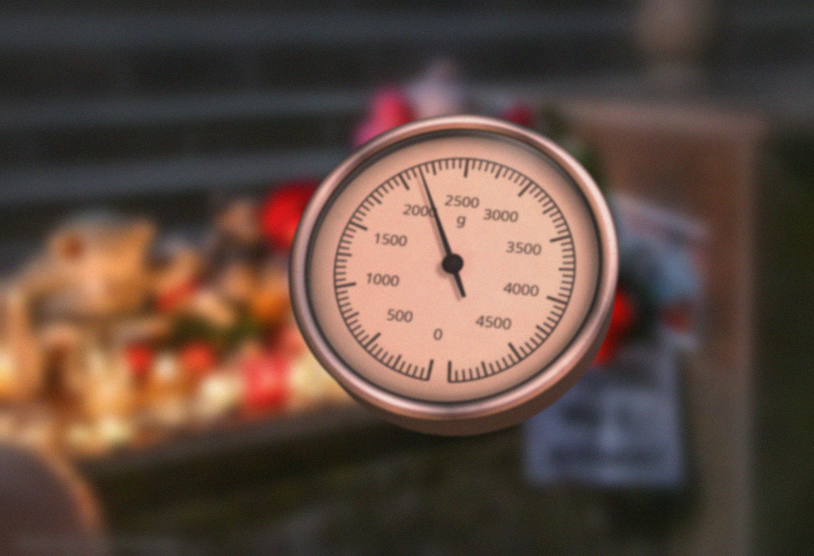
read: {"value": 2150, "unit": "g"}
